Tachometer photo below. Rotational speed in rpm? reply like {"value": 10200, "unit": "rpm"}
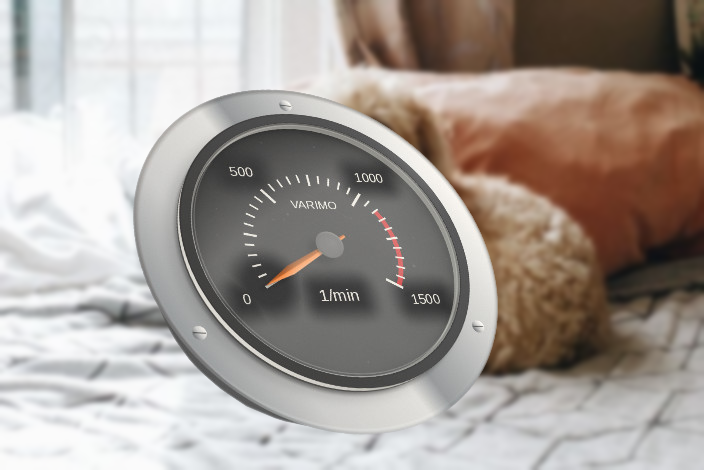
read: {"value": 0, "unit": "rpm"}
